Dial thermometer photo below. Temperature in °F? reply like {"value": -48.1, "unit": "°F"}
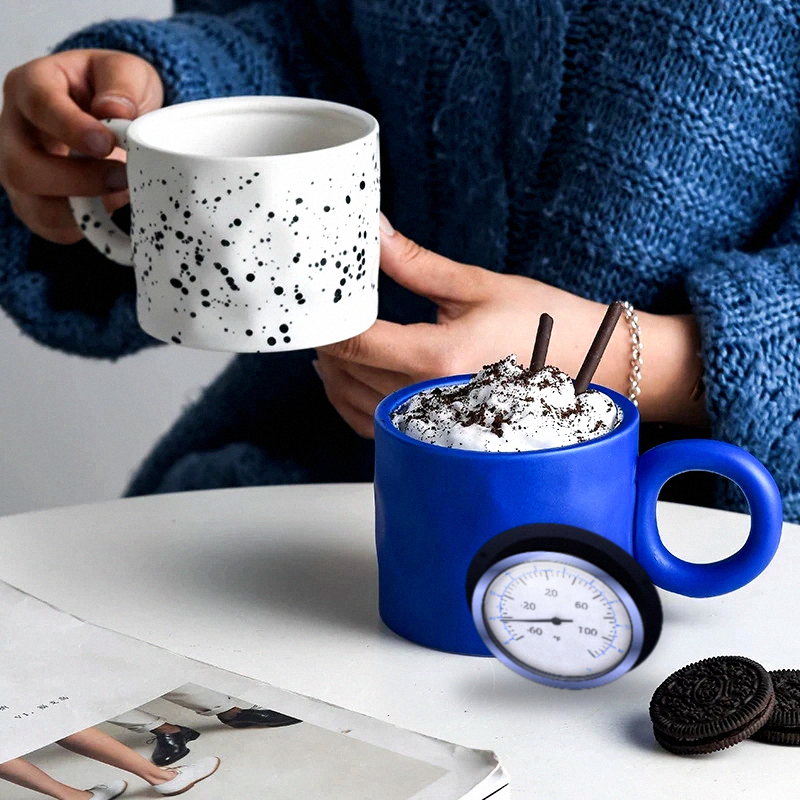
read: {"value": -40, "unit": "°F"}
